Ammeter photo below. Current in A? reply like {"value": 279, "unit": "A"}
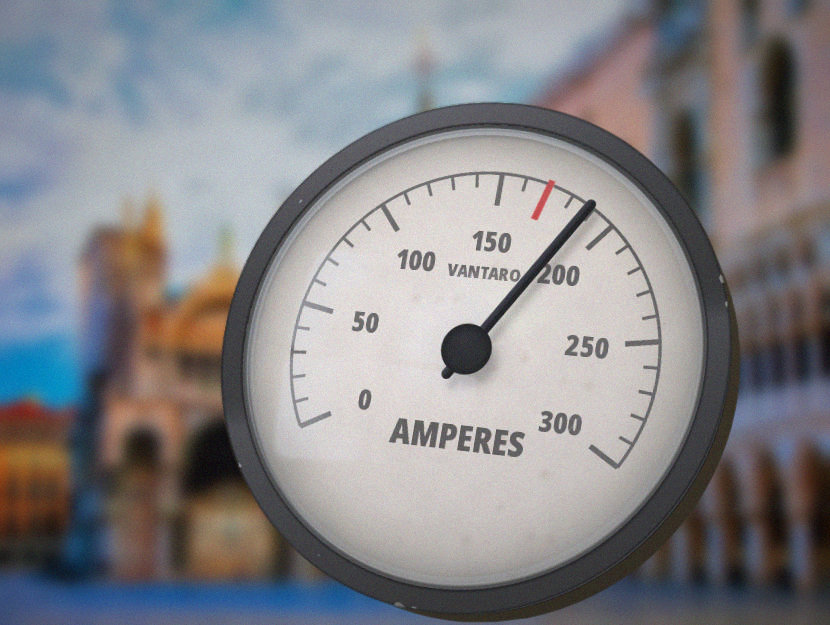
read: {"value": 190, "unit": "A"}
